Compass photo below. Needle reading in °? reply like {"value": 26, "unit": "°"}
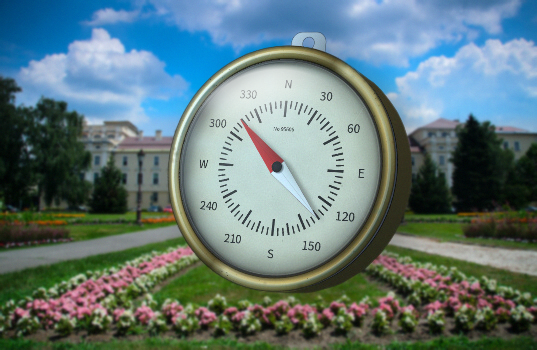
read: {"value": 315, "unit": "°"}
